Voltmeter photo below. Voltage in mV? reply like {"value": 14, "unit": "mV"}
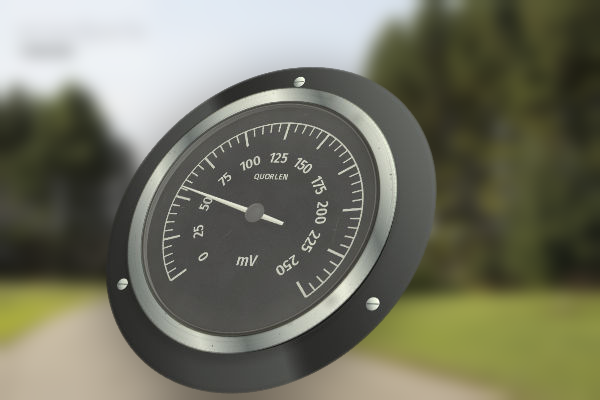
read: {"value": 55, "unit": "mV"}
